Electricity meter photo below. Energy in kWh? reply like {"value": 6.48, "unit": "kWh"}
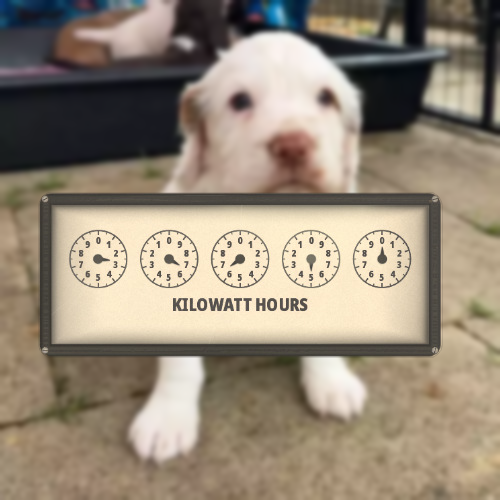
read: {"value": 26650, "unit": "kWh"}
